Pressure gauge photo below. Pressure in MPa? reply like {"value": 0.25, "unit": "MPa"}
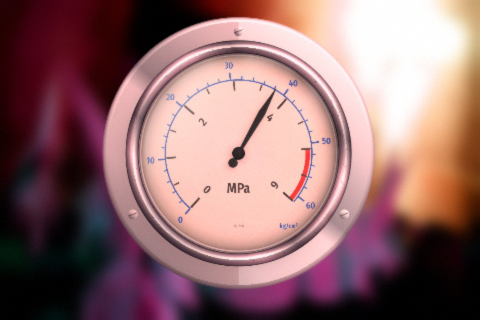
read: {"value": 3.75, "unit": "MPa"}
